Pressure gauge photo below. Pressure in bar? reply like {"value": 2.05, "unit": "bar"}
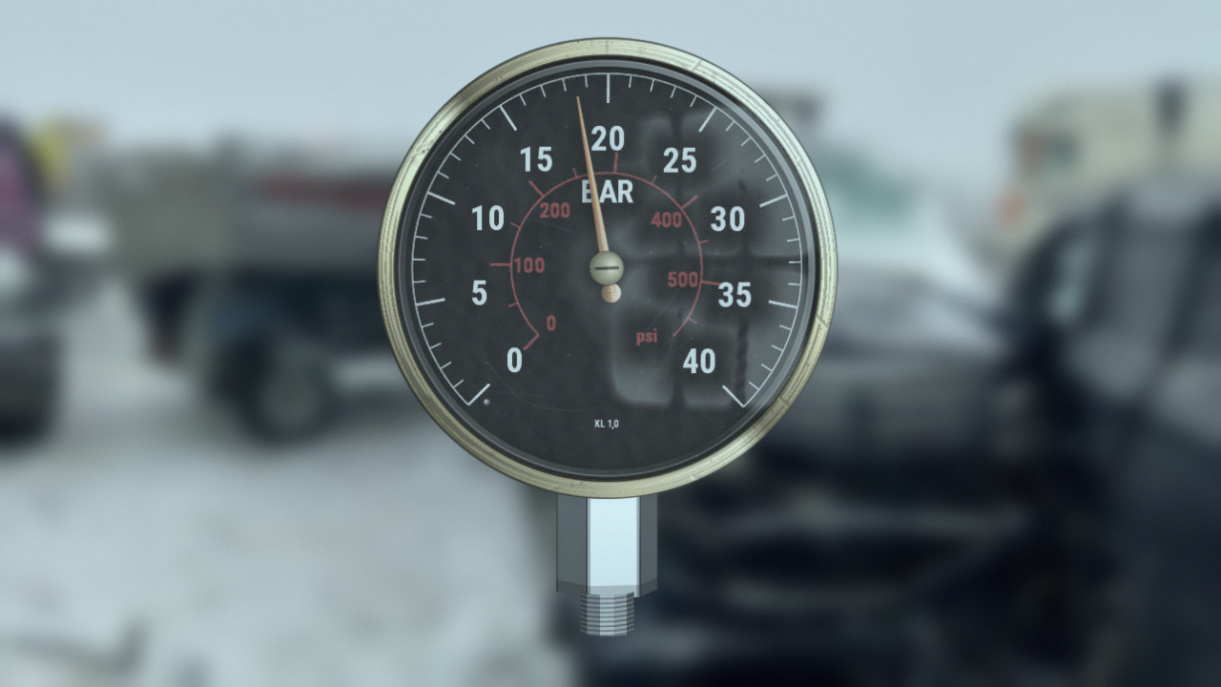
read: {"value": 18.5, "unit": "bar"}
